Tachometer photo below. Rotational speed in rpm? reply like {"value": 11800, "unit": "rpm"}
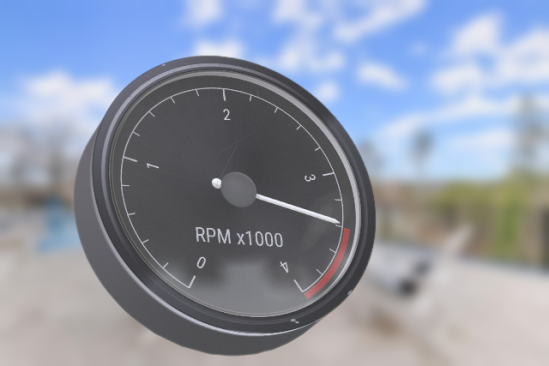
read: {"value": 3400, "unit": "rpm"}
